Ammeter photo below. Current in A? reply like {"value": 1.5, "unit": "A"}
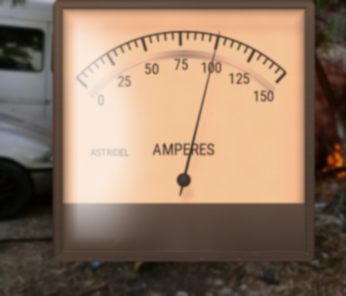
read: {"value": 100, "unit": "A"}
